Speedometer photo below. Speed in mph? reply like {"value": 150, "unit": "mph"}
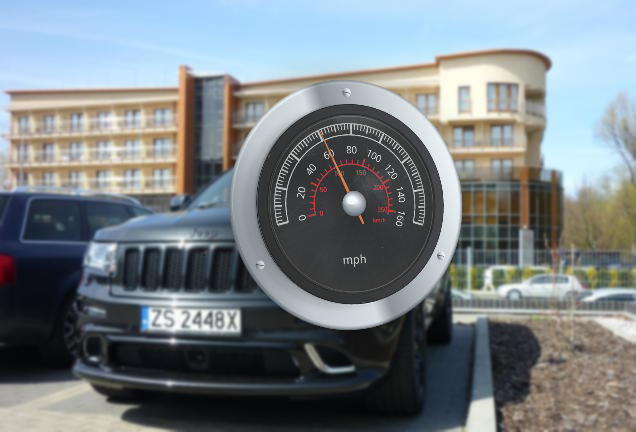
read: {"value": 60, "unit": "mph"}
